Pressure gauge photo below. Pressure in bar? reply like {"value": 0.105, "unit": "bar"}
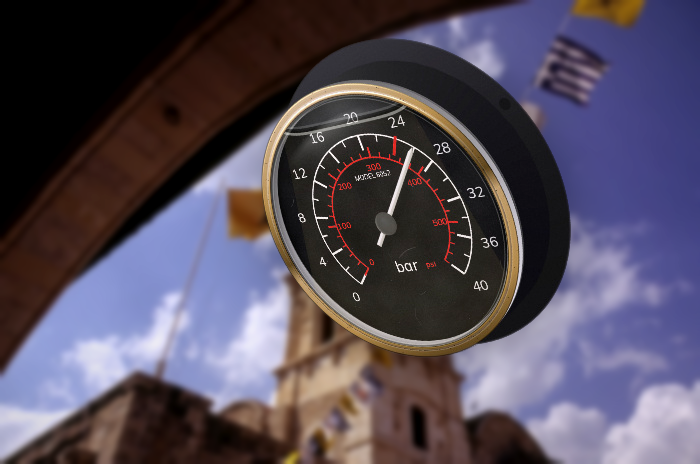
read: {"value": 26, "unit": "bar"}
